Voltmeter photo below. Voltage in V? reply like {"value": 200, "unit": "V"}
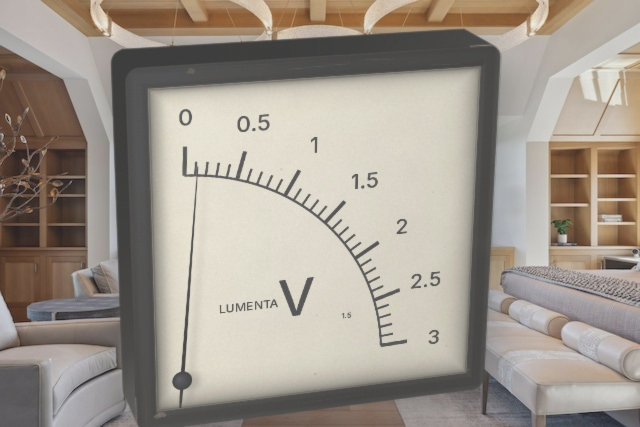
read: {"value": 0.1, "unit": "V"}
